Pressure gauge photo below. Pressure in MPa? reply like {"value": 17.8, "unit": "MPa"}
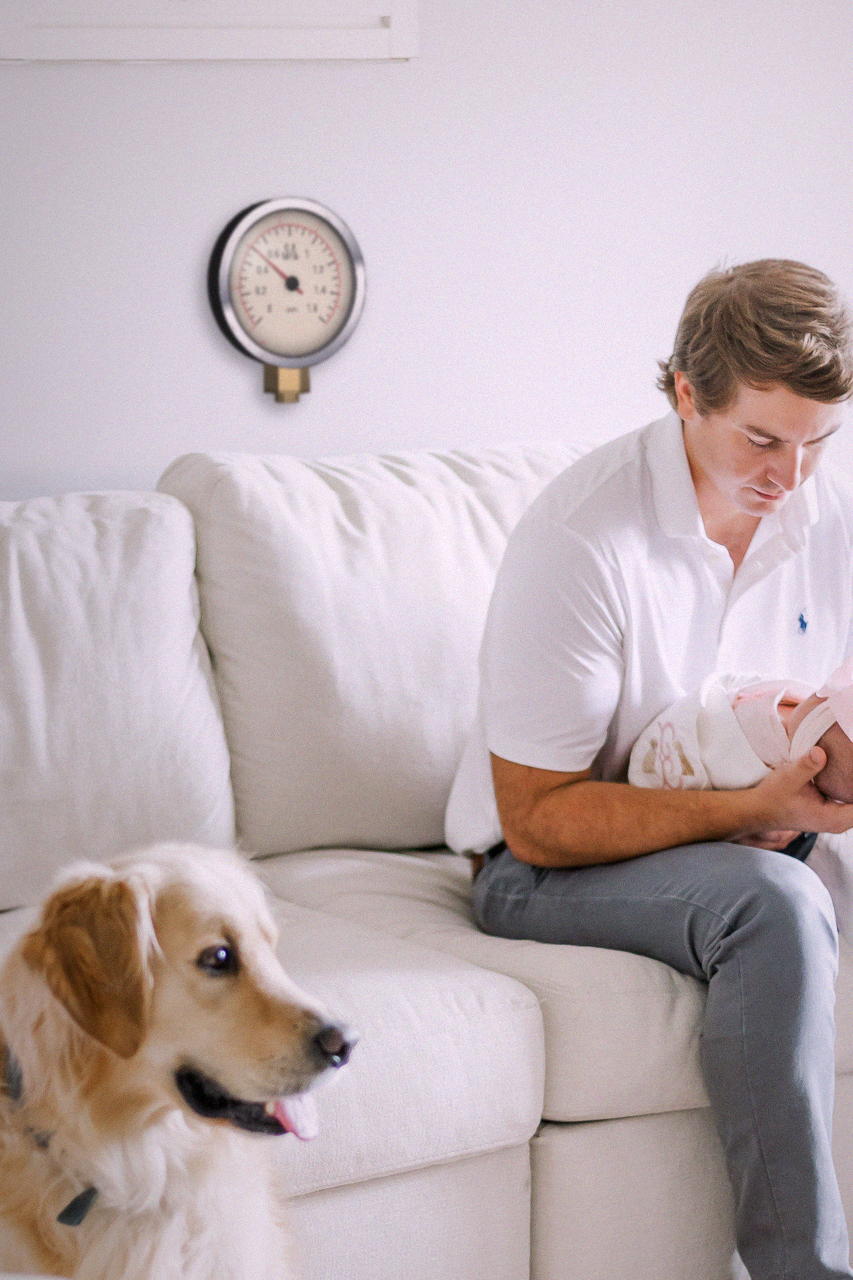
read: {"value": 0.5, "unit": "MPa"}
